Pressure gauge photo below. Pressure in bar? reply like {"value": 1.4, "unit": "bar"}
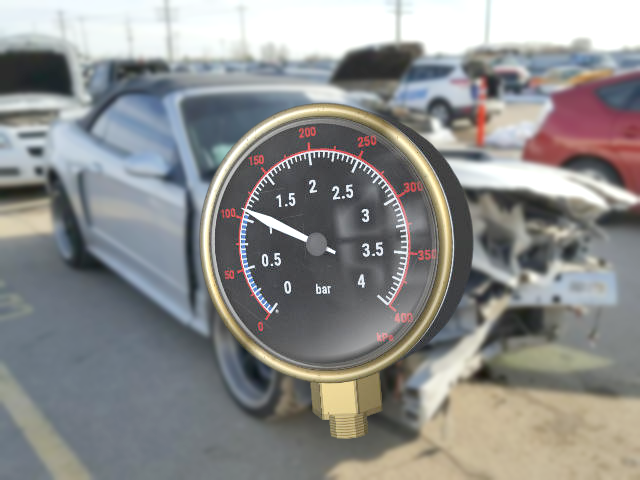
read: {"value": 1.1, "unit": "bar"}
